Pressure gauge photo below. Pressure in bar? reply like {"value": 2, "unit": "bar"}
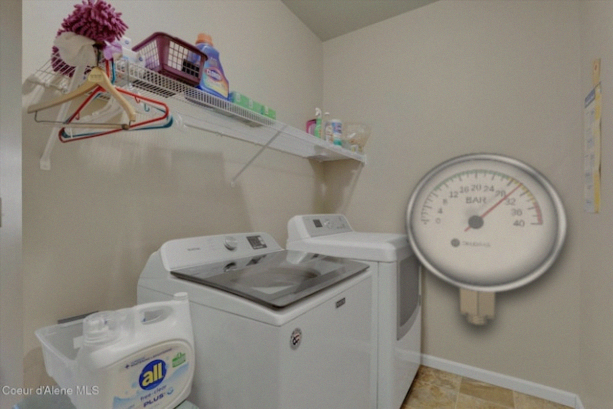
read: {"value": 30, "unit": "bar"}
